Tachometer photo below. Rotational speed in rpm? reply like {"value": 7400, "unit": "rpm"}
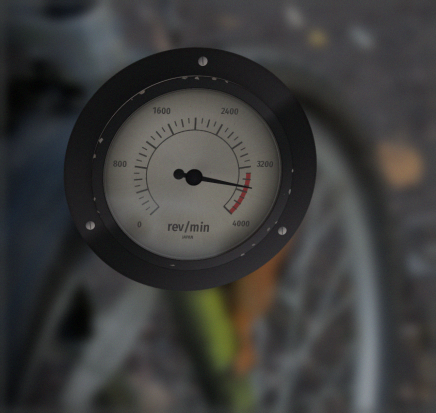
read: {"value": 3500, "unit": "rpm"}
